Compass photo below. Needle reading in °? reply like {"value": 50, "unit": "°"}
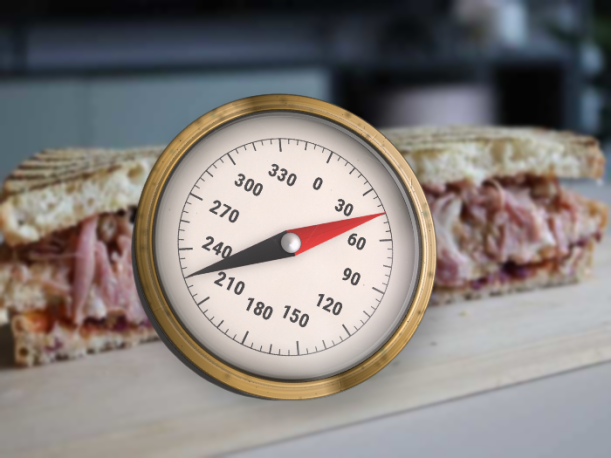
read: {"value": 45, "unit": "°"}
